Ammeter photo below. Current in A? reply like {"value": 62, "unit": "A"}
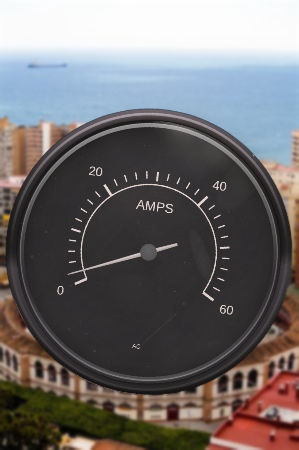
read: {"value": 2, "unit": "A"}
